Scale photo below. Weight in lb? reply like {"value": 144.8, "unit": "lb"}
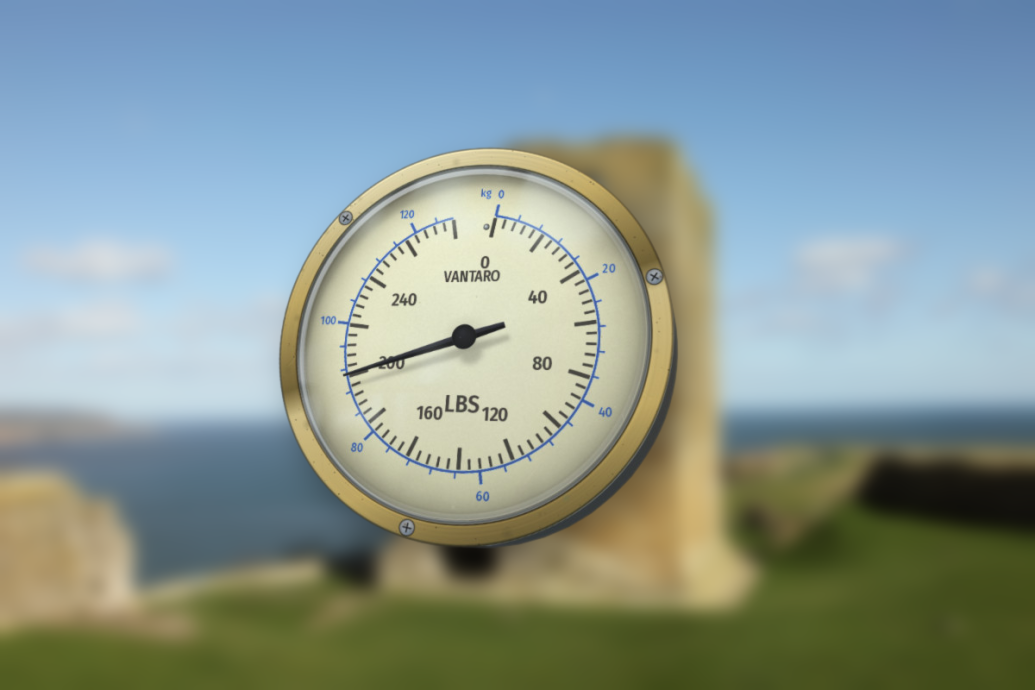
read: {"value": 200, "unit": "lb"}
